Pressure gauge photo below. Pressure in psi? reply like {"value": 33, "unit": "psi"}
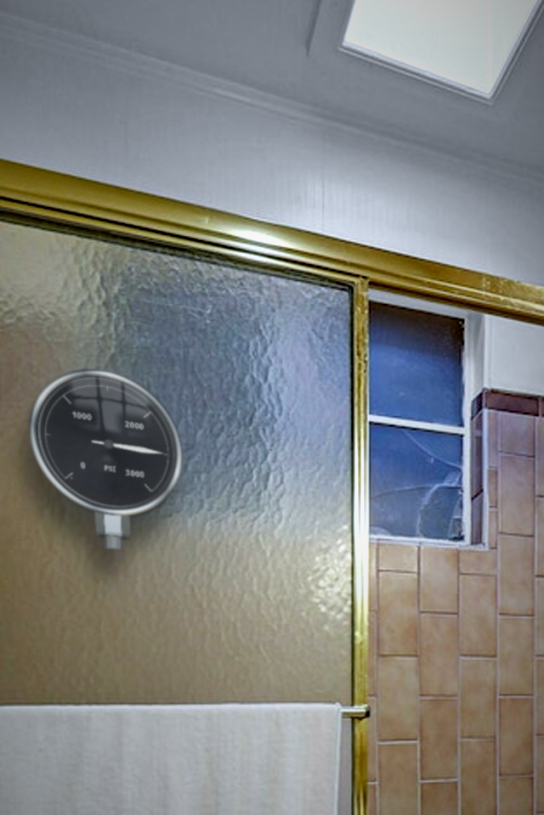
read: {"value": 2500, "unit": "psi"}
